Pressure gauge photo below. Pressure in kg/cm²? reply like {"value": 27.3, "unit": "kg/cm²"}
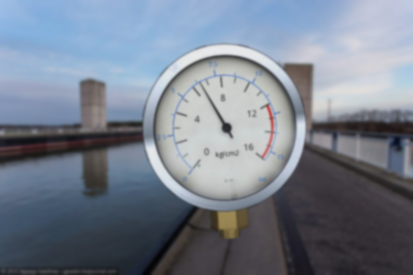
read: {"value": 6.5, "unit": "kg/cm²"}
